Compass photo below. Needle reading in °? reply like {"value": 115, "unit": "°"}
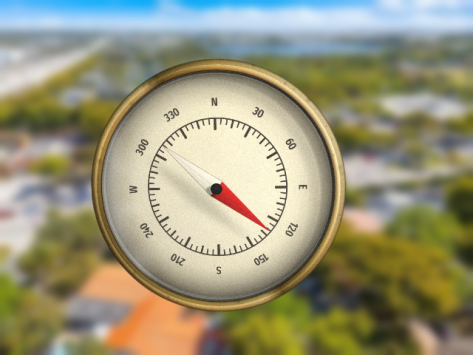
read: {"value": 130, "unit": "°"}
